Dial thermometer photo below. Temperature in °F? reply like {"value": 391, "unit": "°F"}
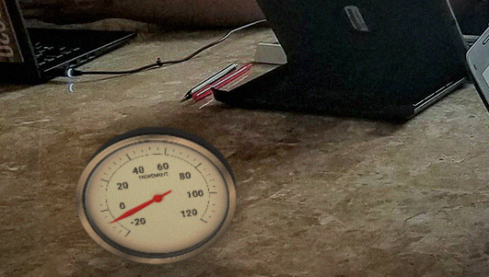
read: {"value": -8, "unit": "°F"}
